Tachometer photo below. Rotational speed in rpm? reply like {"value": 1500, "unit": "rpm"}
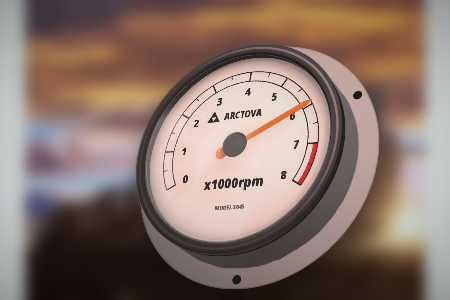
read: {"value": 6000, "unit": "rpm"}
